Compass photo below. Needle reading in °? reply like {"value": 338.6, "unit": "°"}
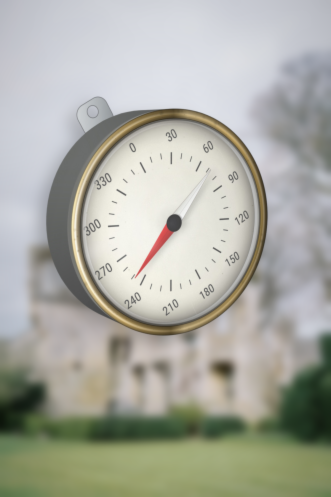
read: {"value": 250, "unit": "°"}
